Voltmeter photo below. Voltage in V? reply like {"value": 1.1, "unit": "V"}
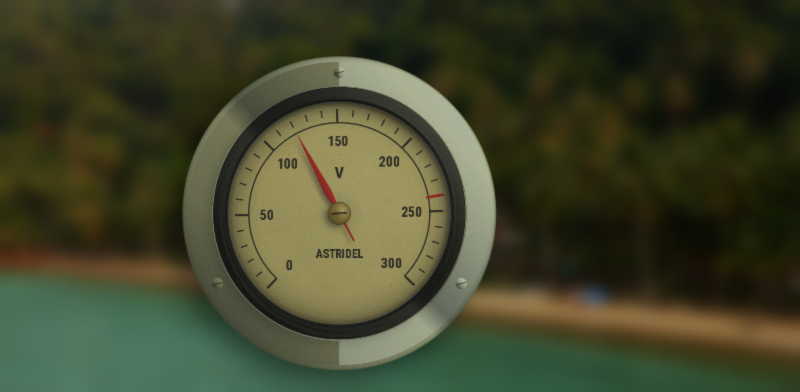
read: {"value": 120, "unit": "V"}
